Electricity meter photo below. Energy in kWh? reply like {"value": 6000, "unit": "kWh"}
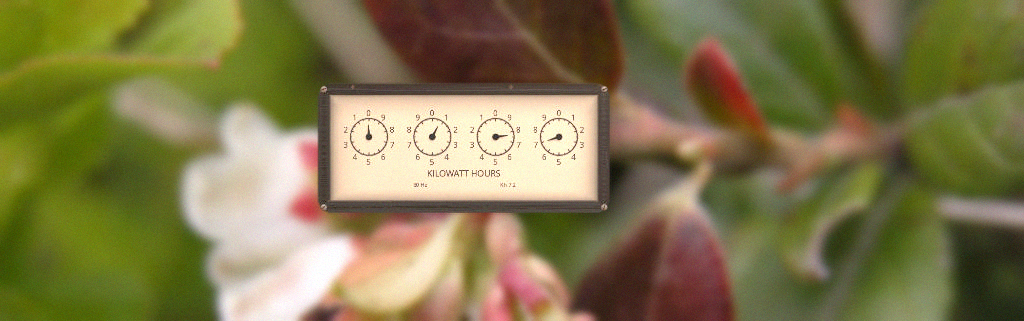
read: {"value": 77, "unit": "kWh"}
